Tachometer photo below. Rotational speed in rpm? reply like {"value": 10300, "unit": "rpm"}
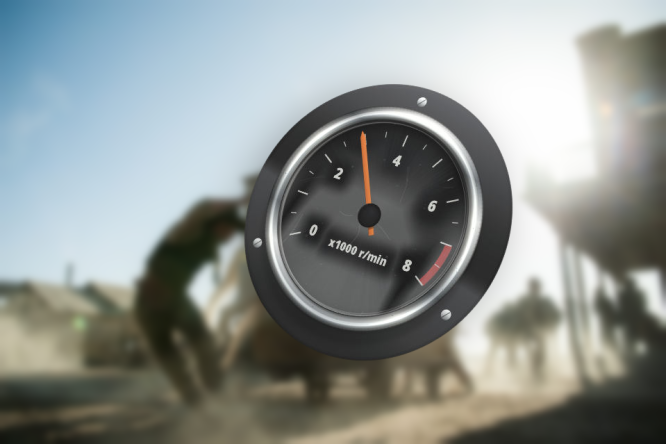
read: {"value": 3000, "unit": "rpm"}
